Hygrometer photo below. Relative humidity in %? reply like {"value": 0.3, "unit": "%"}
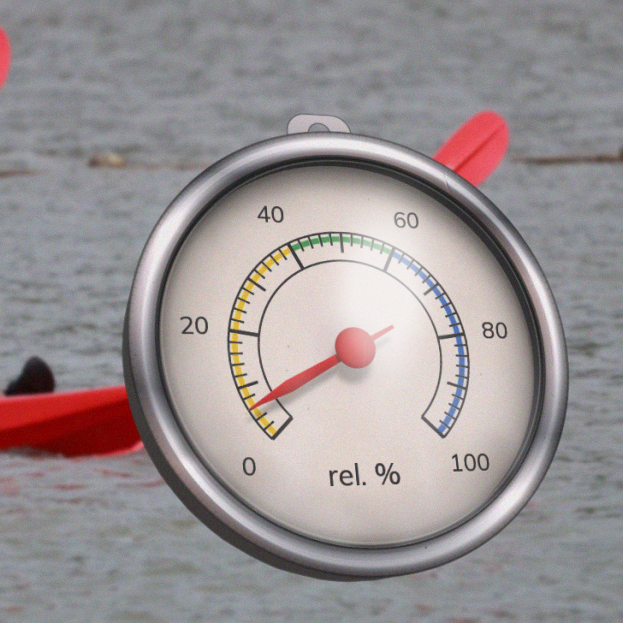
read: {"value": 6, "unit": "%"}
